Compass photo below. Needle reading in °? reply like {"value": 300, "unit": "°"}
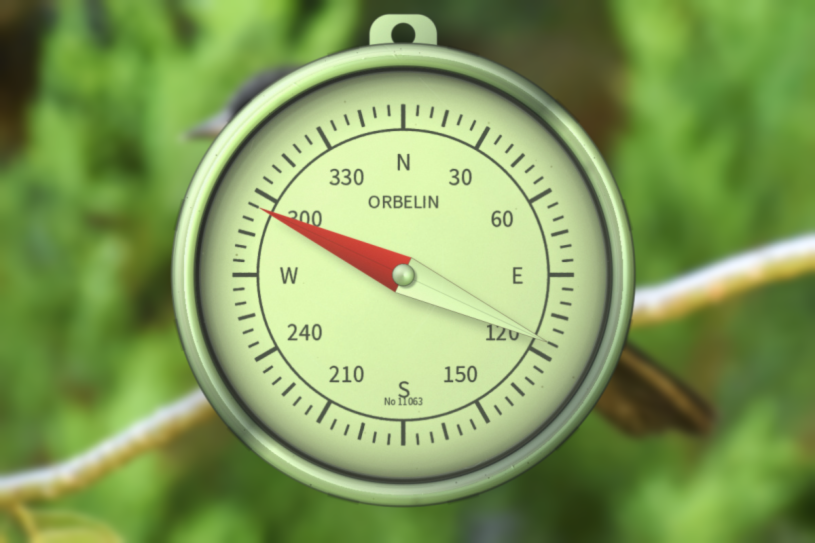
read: {"value": 295, "unit": "°"}
